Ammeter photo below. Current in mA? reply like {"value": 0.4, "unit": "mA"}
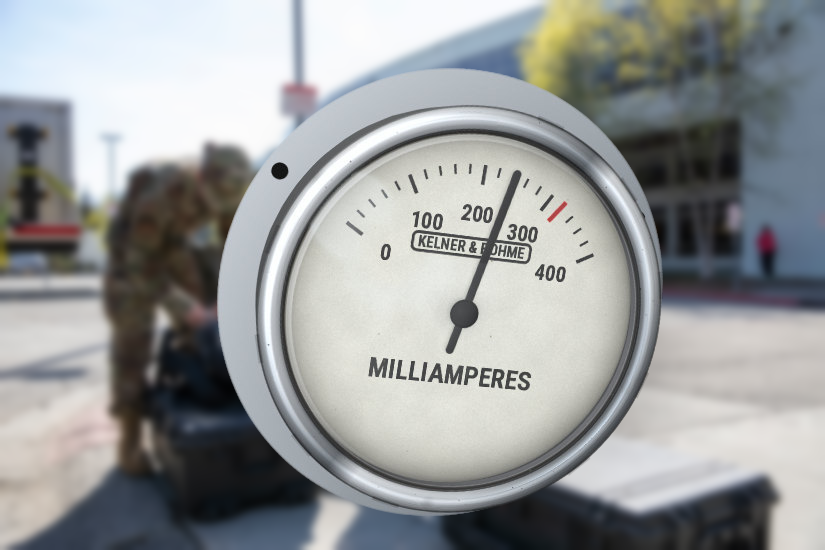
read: {"value": 240, "unit": "mA"}
